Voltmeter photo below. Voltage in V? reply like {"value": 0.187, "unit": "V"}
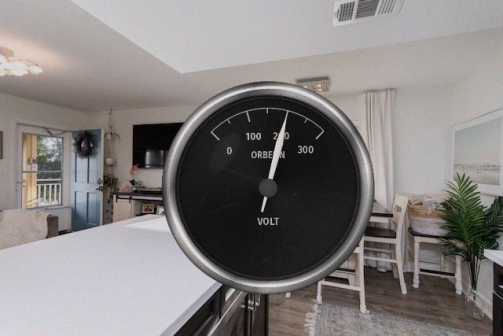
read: {"value": 200, "unit": "V"}
